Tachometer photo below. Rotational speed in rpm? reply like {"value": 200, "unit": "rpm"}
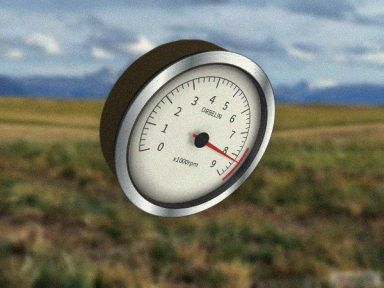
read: {"value": 8200, "unit": "rpm"}
